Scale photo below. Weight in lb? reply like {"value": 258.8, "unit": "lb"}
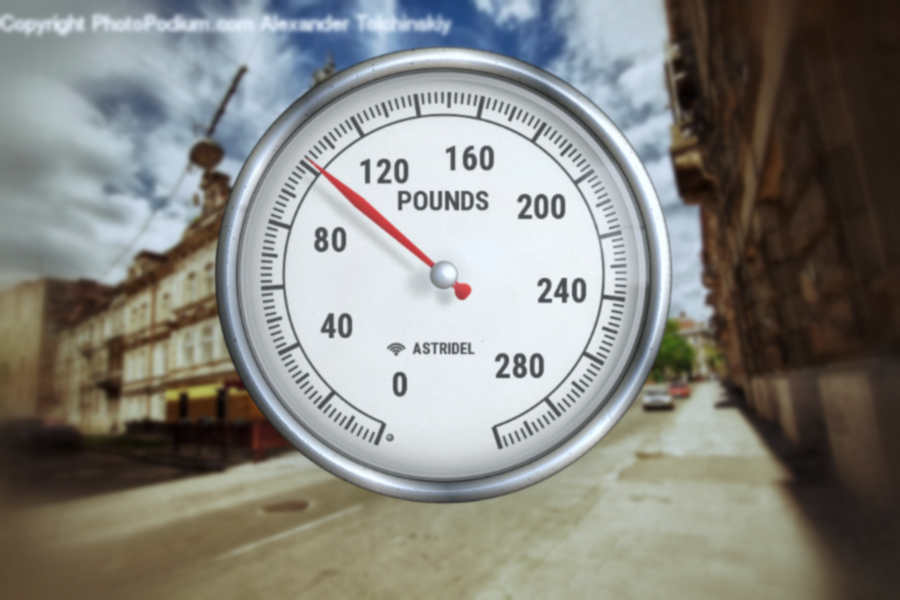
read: {"value": 102, "unit": "lb"}
